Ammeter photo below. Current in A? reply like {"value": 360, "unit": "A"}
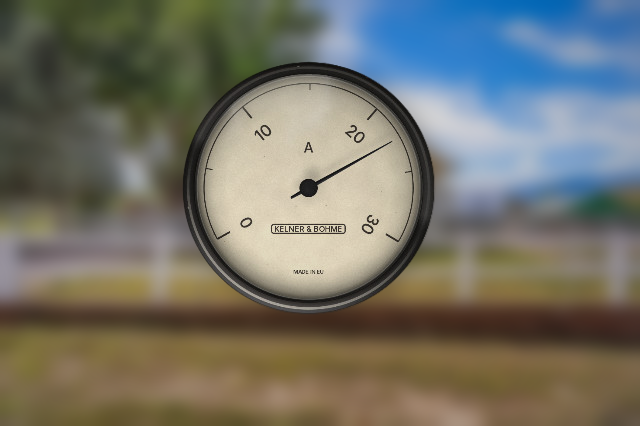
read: {"value": 22.5, "unit": "A"}
